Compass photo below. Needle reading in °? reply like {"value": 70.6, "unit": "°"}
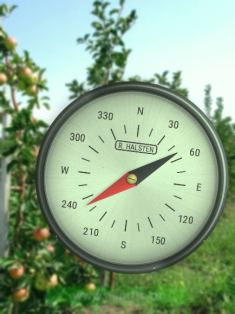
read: {"value": 232.5, "unit": "°"}
